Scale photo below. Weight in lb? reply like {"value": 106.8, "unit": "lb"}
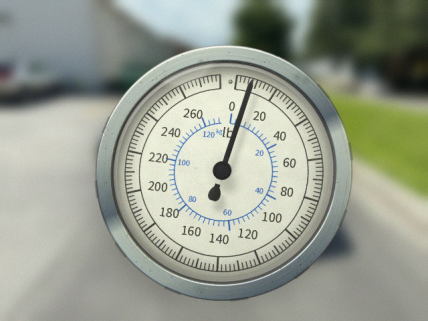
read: {"value": 8, "unit": "lb"}
